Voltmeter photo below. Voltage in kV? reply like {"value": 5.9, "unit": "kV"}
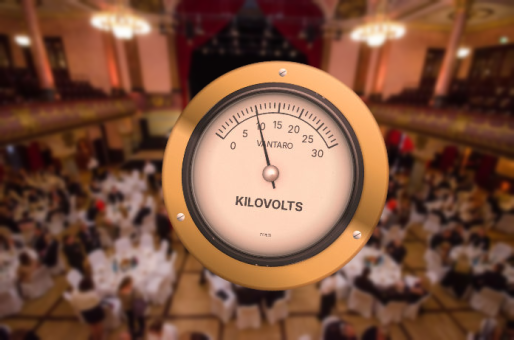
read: {"value": 10, "unit": "kV"}
